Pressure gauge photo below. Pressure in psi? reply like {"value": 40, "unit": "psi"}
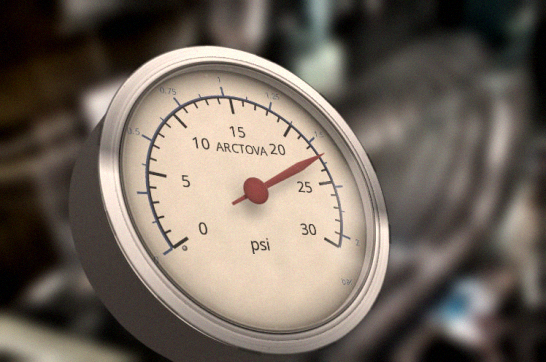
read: {"value": 23, "unit": "psi"}
